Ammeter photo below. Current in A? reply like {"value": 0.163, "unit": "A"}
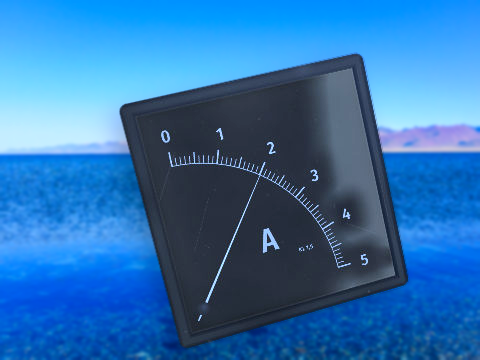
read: {"value": 2, "unit": "A"}
